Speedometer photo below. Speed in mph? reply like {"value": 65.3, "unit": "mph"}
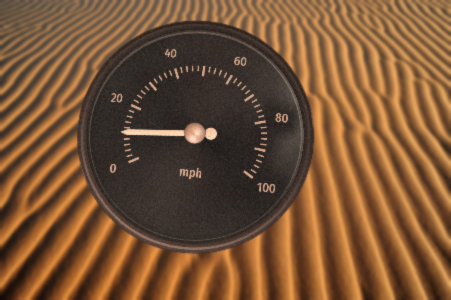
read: {"value": 10, "unit": "mph"}
